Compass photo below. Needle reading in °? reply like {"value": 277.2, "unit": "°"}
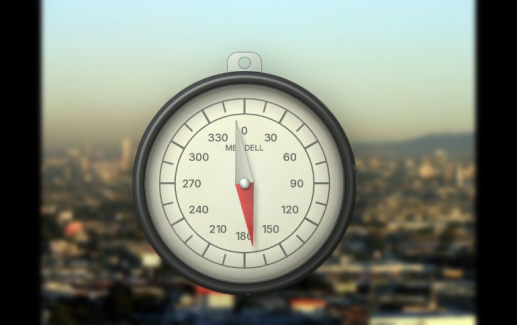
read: {"value": 172.5, "unit": "°"}
